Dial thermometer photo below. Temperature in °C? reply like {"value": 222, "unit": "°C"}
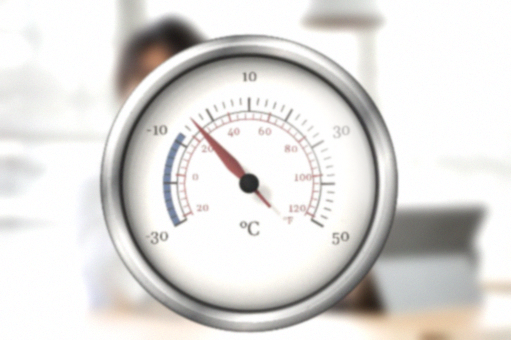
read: {"value": -4, "unit": "°C"}
